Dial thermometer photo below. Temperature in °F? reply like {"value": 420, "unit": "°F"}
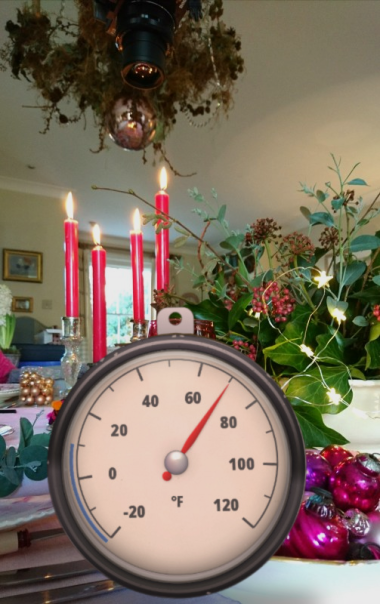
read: {"value": 70, "unit": "°F"}
